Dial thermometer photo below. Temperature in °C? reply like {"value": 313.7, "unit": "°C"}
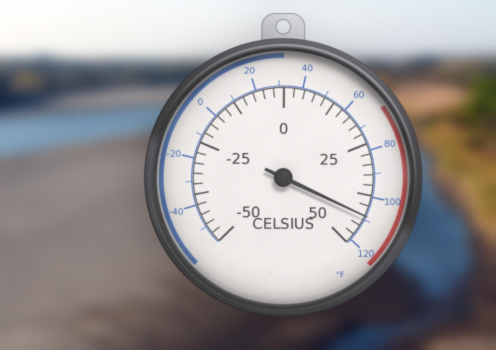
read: {"value": 42.5, "unit": "°C"}
